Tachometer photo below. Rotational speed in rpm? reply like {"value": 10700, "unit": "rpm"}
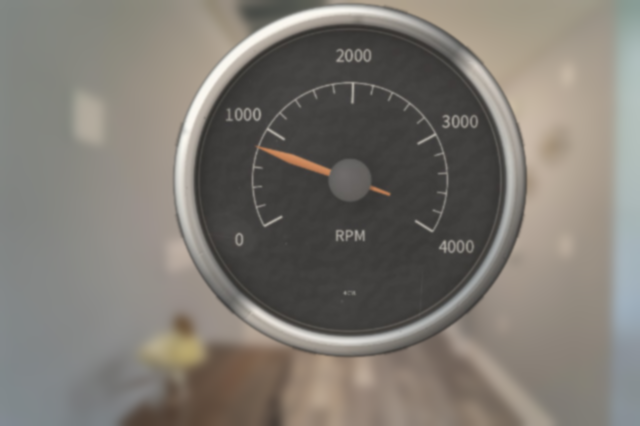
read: {"value": 800, "unit": "rpm"}
